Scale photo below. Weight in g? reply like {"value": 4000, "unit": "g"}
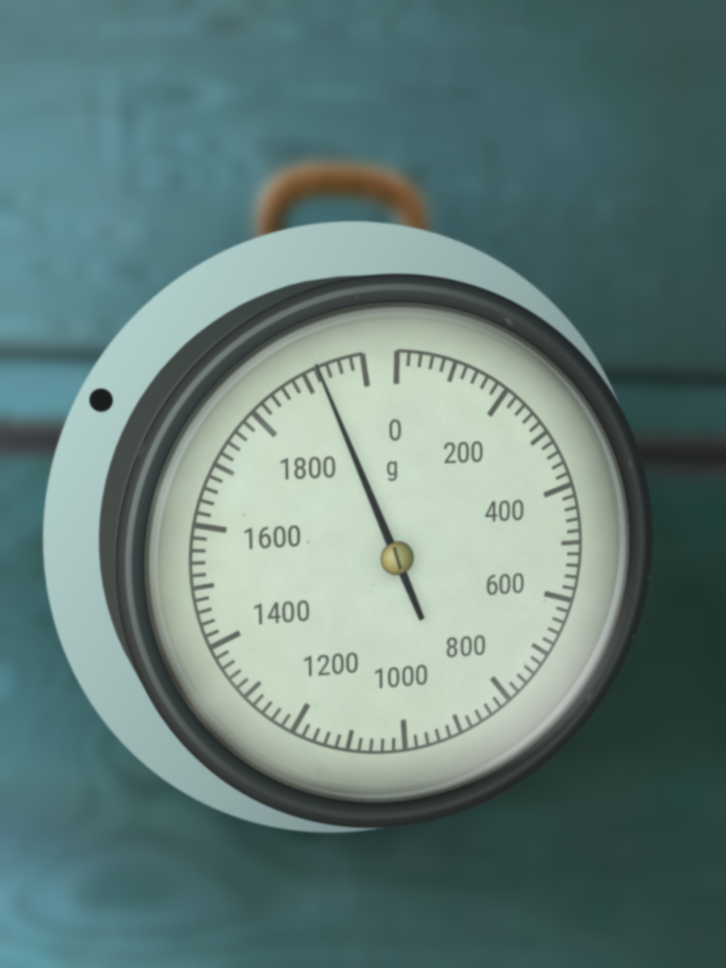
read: {"value": 1920, "unit": "g"}
